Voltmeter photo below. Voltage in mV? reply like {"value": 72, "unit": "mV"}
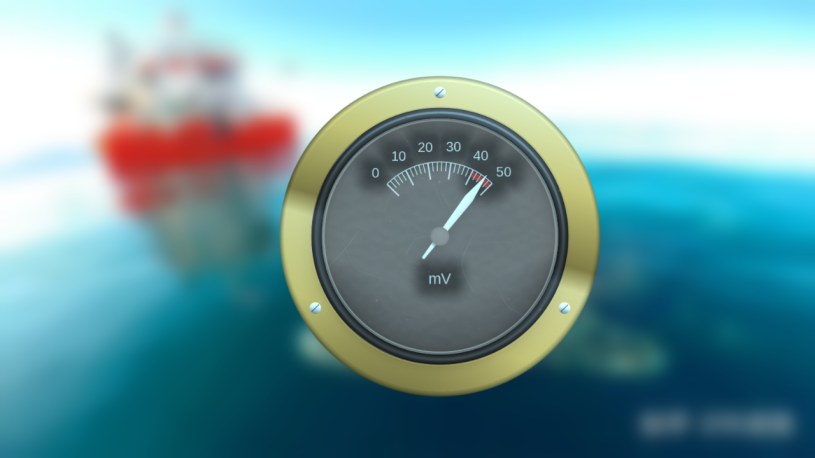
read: {"value": 46, "unit": "mV"}
